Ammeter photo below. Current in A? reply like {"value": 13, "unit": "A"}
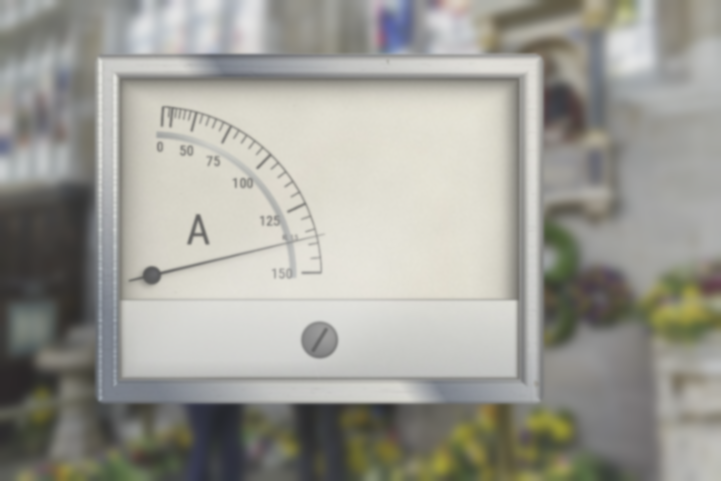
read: {"value": 137.5, "unit": "A"}
